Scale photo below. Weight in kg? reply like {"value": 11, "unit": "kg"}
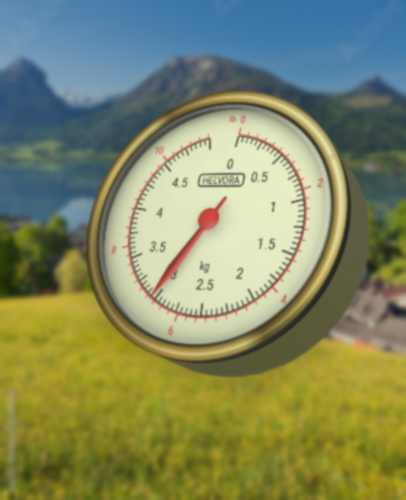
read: {"value": 3, "unit": "kg"}
